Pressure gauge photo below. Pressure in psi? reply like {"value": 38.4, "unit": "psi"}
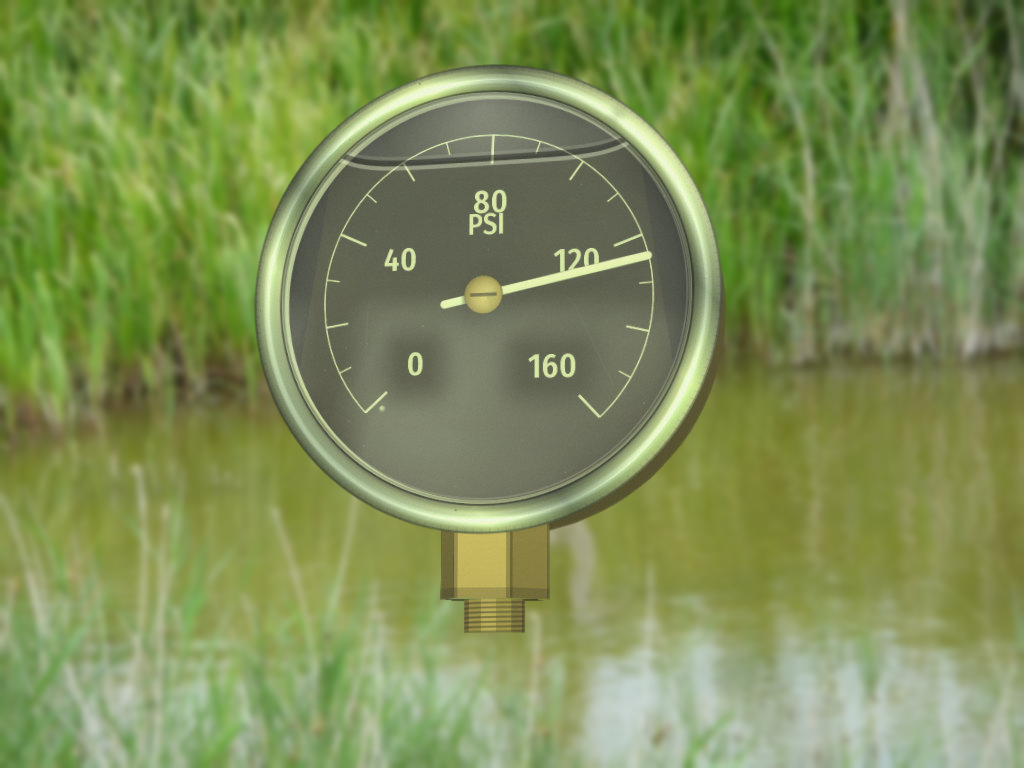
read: {"value": 125, "unit": "psi"}
